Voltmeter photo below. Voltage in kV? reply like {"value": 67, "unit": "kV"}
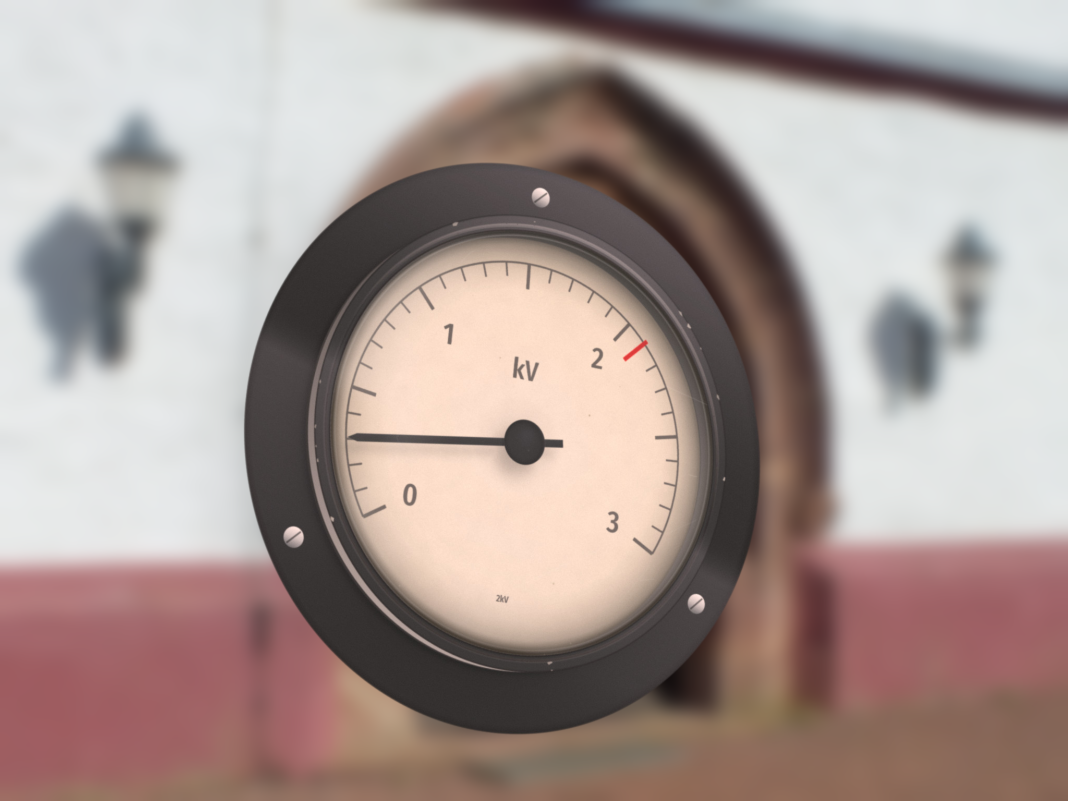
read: {"value": 0.3, "unit": "kV"}
